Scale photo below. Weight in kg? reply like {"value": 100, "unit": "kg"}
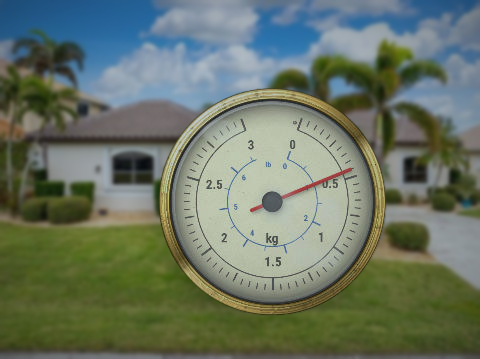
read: {"value": 0.45, "unit": "kg"}
